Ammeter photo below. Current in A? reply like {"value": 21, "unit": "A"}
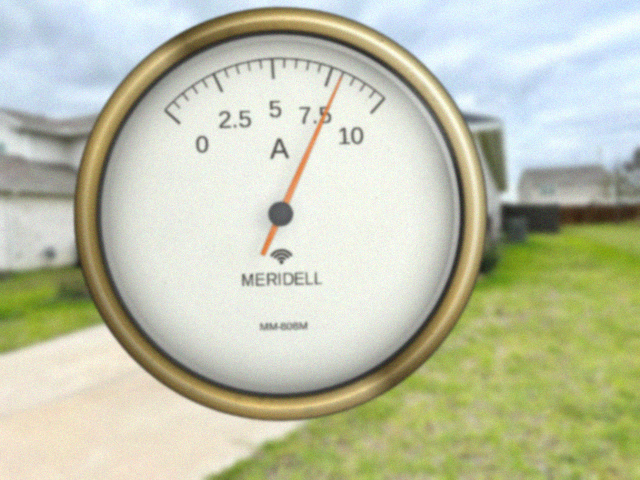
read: {"value": 8, "unit": "A"}
